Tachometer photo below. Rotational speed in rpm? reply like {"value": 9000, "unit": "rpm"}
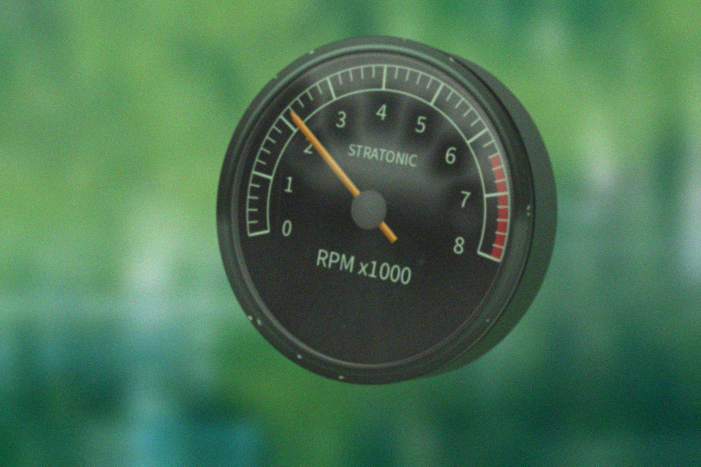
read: {"value": 2200, "unit": "rpm"}
